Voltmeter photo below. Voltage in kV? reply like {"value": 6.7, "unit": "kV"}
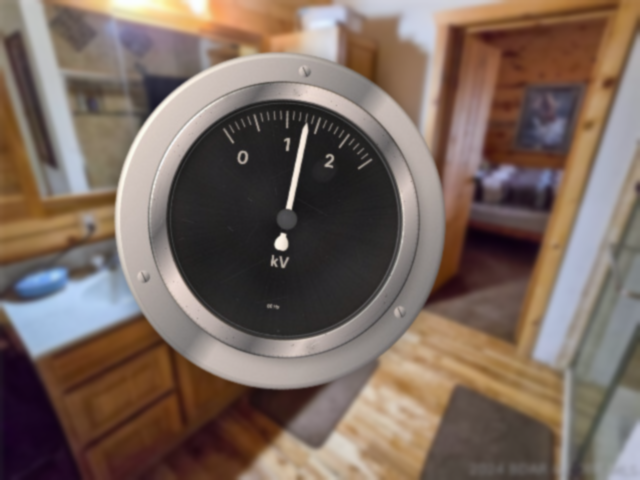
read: {"value": 1.3, "unit": "kV"}
